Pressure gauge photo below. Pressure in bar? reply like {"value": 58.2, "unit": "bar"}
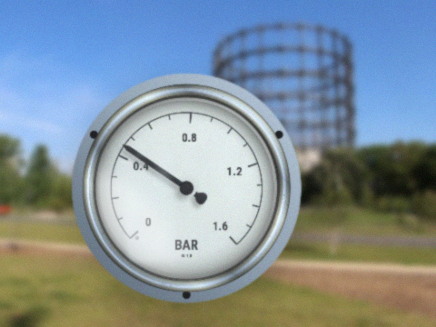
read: {"value": 0.45, "unit": "bar"}
